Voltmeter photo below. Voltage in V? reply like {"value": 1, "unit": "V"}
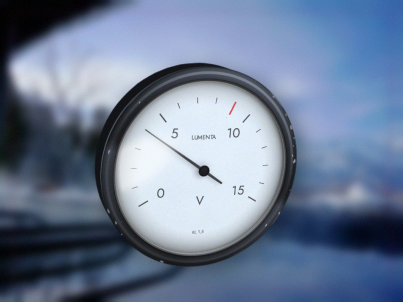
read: {"value": 4, "unit": "V"}
